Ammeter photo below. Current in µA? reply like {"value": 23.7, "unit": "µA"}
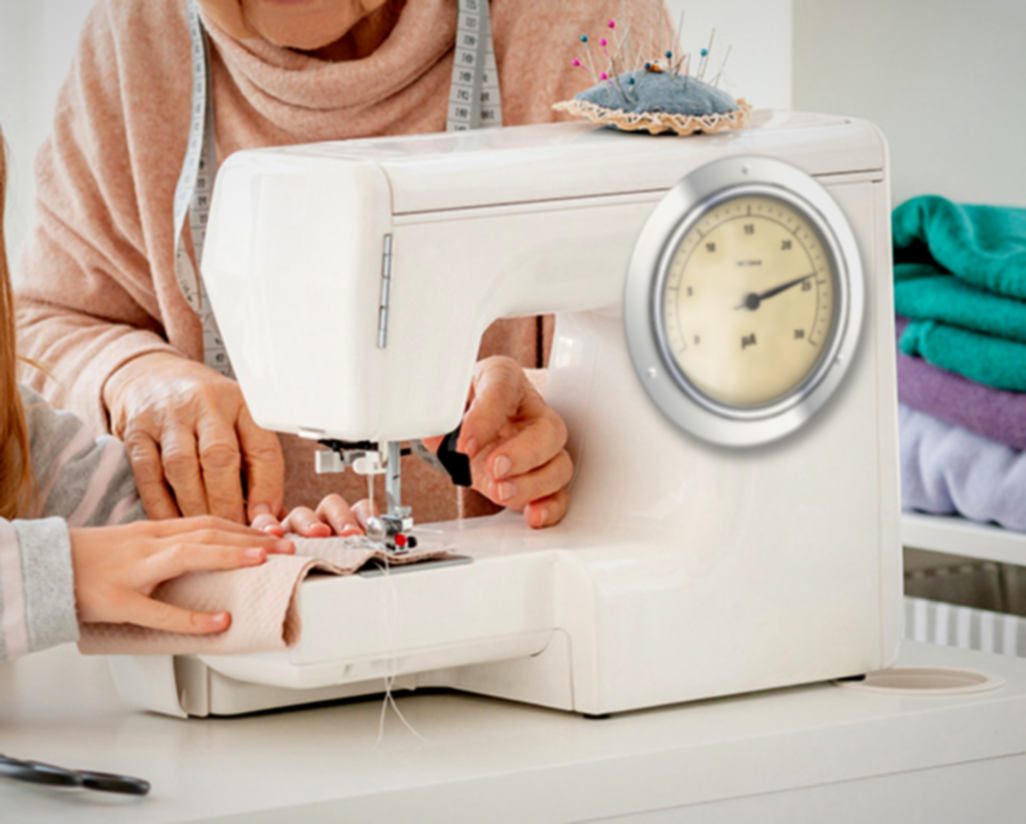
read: {"value": 24, "unit": "µA"}
